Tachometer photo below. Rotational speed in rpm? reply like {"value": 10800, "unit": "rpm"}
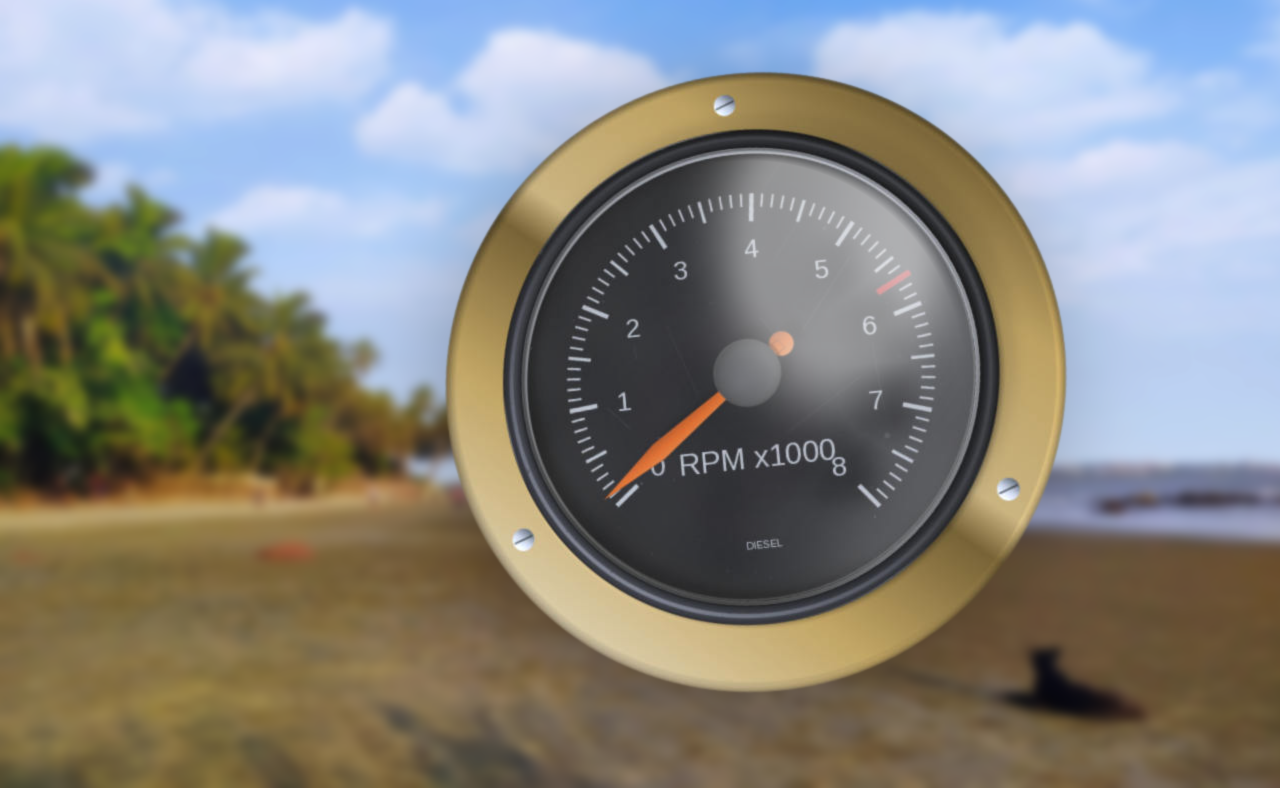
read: {"value": 100, "unit": "rpm"}
